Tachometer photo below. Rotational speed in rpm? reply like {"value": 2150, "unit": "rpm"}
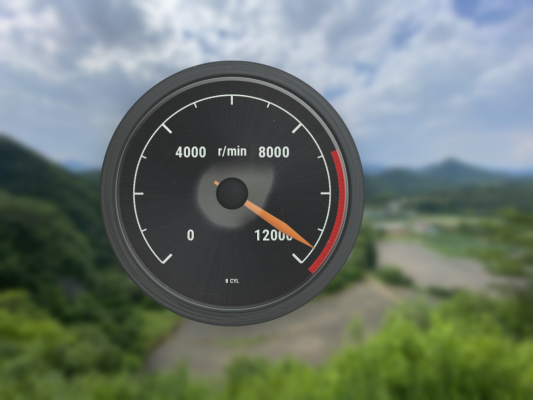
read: {"value": 11500, "unit": "rpm"}
